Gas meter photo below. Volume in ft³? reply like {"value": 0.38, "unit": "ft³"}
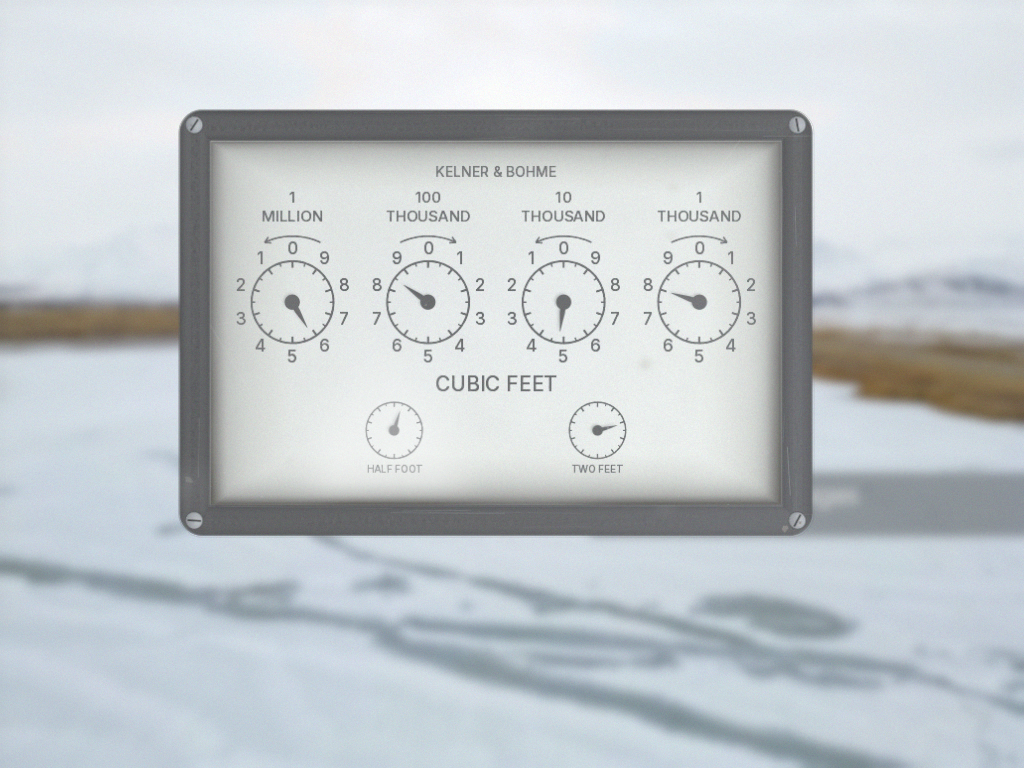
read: {"value": 584800, "unit": "ft³"}
